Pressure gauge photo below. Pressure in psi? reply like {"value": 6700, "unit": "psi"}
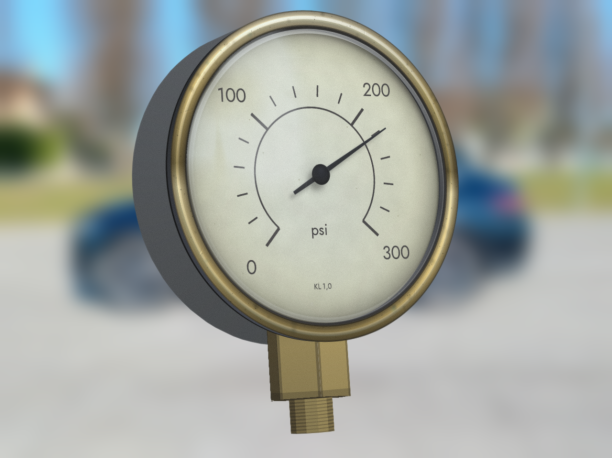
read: {"value": 220, "unit": "psi"}
